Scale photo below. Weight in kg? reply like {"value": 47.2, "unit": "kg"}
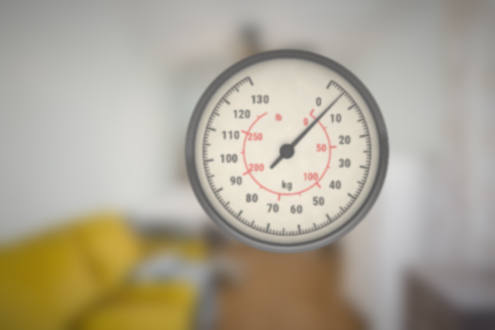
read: {"value": 5, "unit": "kg"}
